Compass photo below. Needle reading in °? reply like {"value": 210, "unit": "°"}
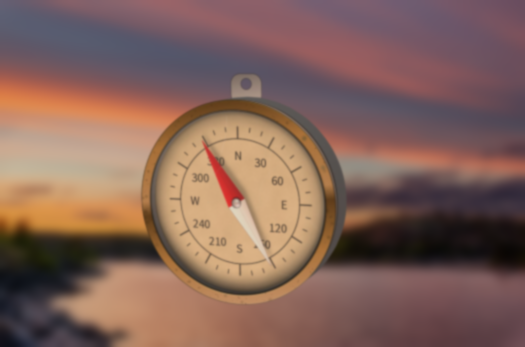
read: {"value": 330, "unit": "°"}
